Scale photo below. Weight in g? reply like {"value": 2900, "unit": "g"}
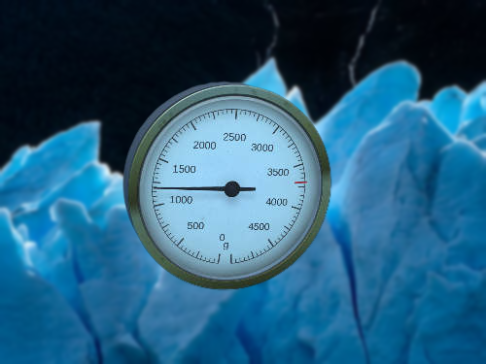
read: {"value": 1200, "unit": "g"}
